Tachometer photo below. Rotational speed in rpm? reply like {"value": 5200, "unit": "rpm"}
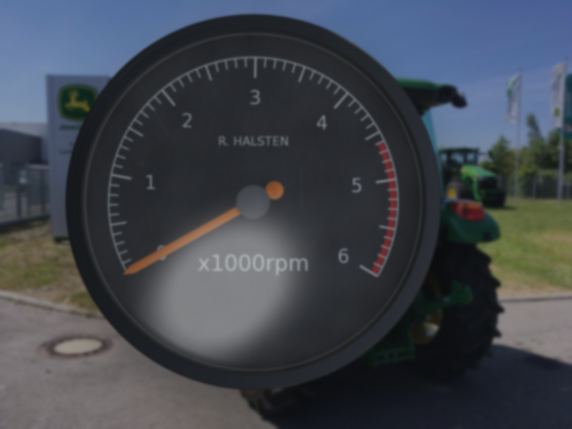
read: {"value": 0, "unit": "rpm"}
